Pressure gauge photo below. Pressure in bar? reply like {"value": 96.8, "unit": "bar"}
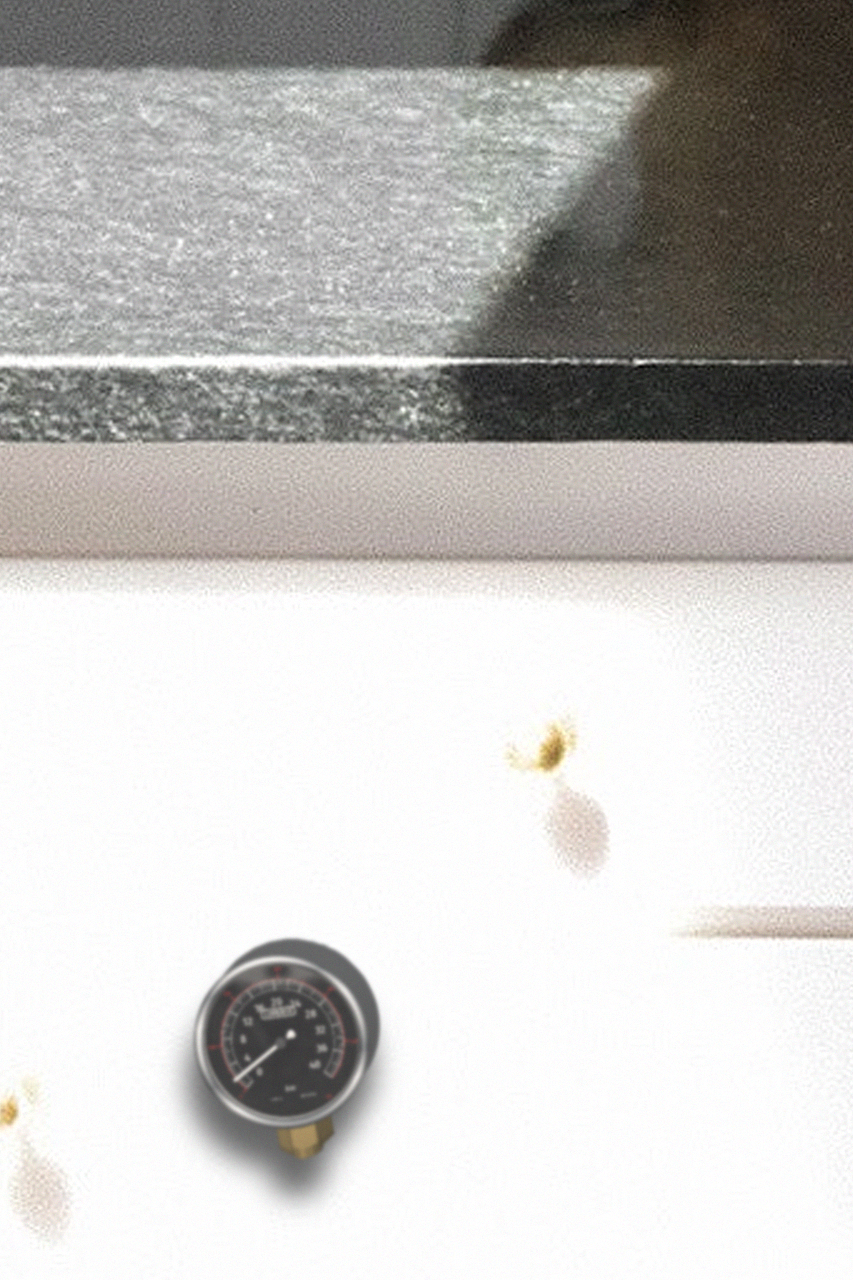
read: {"value": 2, "unit": "bar"}
